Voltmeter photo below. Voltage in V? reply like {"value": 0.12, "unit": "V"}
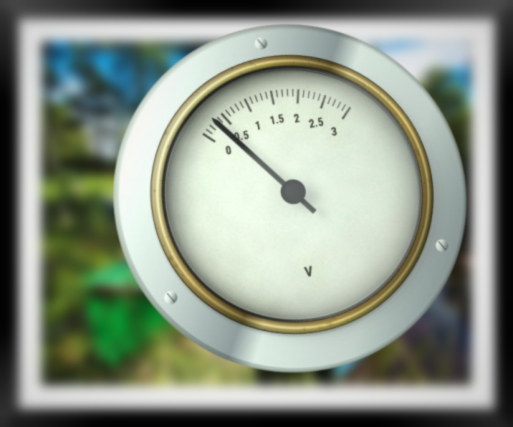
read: {"value": 0.3, "unit": "V"}
